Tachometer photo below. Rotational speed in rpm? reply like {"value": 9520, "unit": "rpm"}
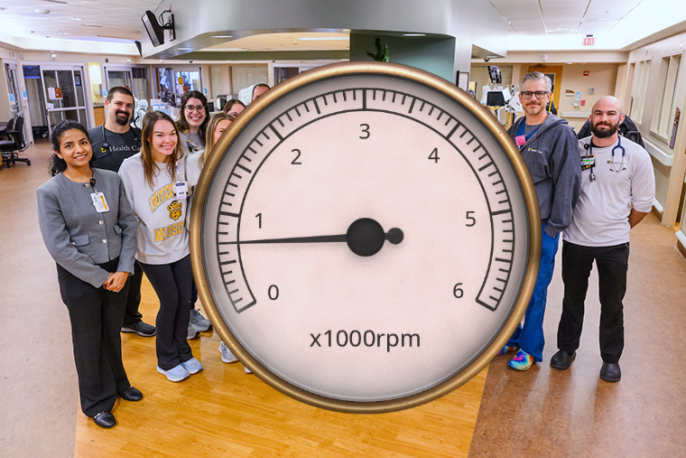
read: {"value": 700, "unit": "rpm"}
